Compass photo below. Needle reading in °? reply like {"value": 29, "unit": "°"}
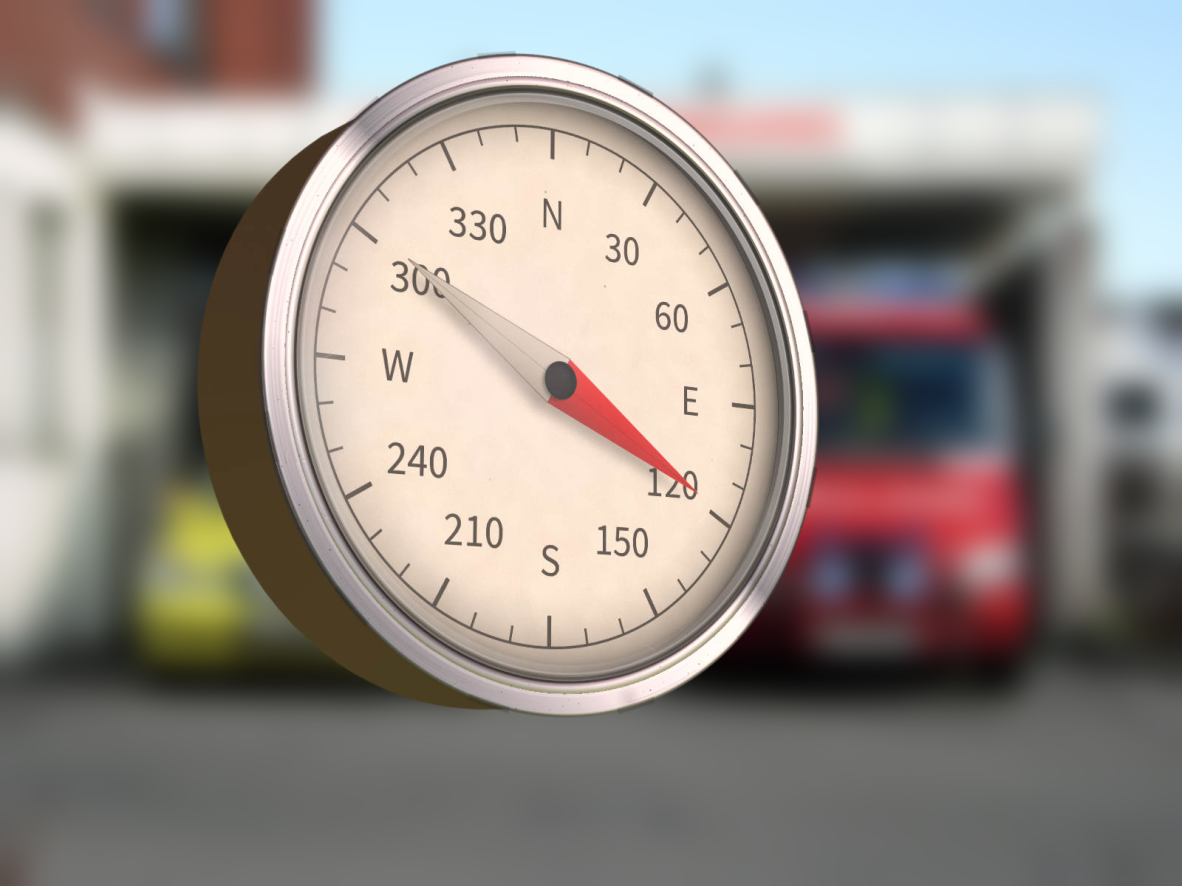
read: {"value": 120, "unit": "°"}
